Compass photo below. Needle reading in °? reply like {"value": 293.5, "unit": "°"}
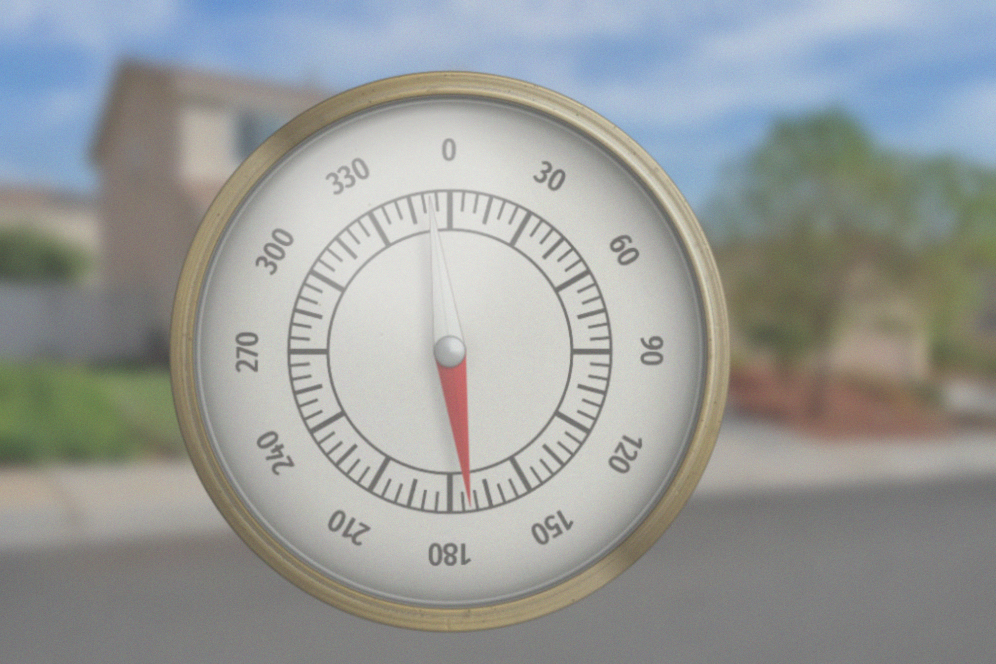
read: {"value": 172.5, "unit": "°"}
